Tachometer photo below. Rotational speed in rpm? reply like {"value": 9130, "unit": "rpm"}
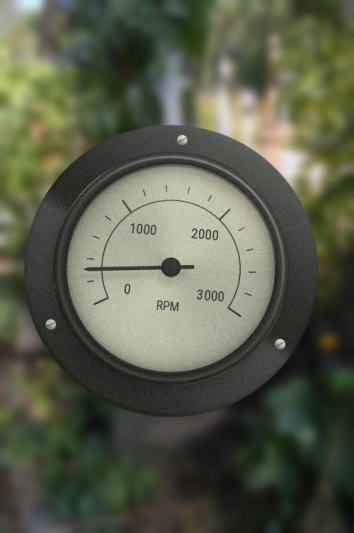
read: {"value": 300, "unit": "rpm"}
